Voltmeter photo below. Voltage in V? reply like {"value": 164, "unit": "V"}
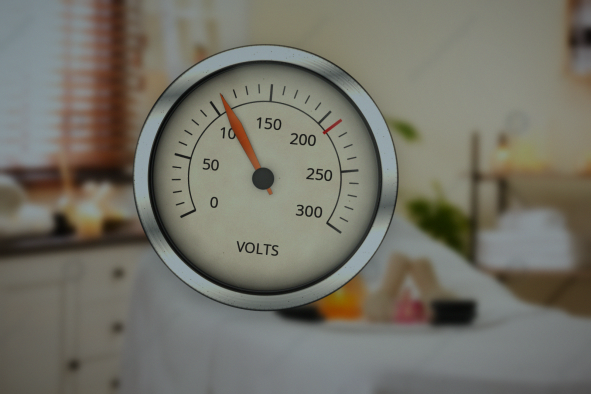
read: {"value": 110, "unit": "V"}
